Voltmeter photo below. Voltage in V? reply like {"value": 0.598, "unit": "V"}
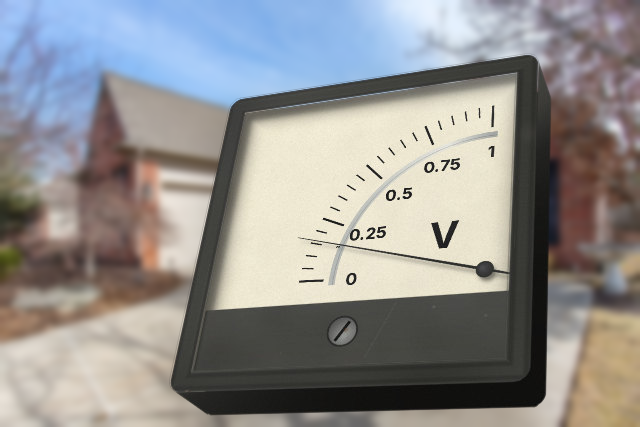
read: {"value": 0.15, "unit": "V"}
